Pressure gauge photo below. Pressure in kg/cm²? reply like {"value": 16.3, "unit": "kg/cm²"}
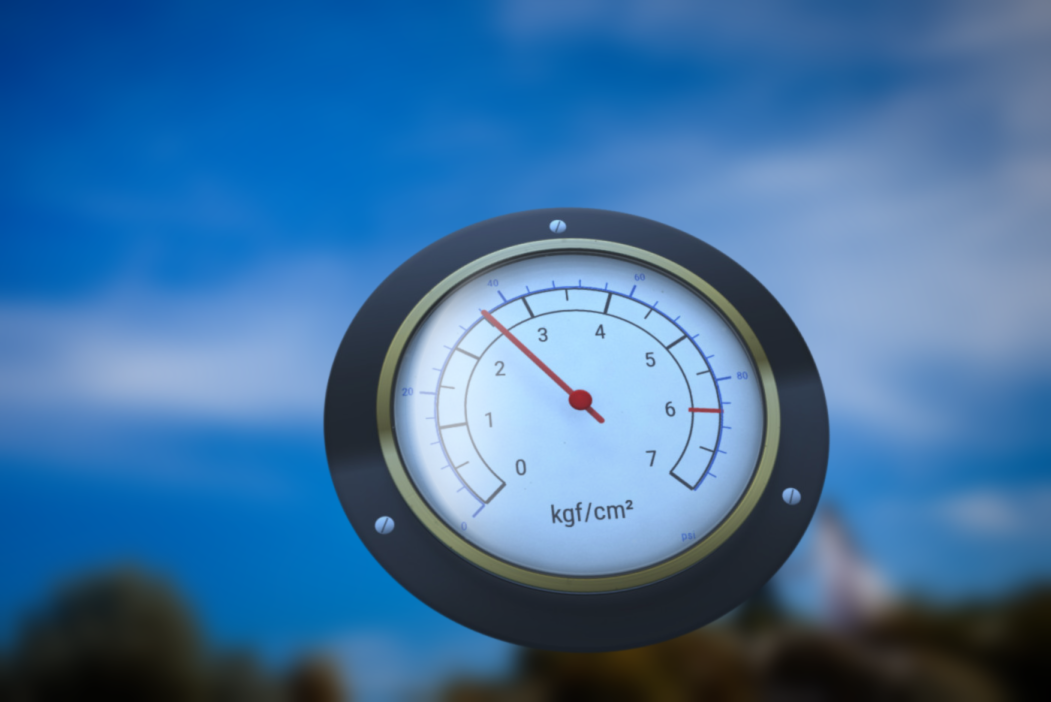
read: {"value": 2.5, "unit": "kg/cm²"}
